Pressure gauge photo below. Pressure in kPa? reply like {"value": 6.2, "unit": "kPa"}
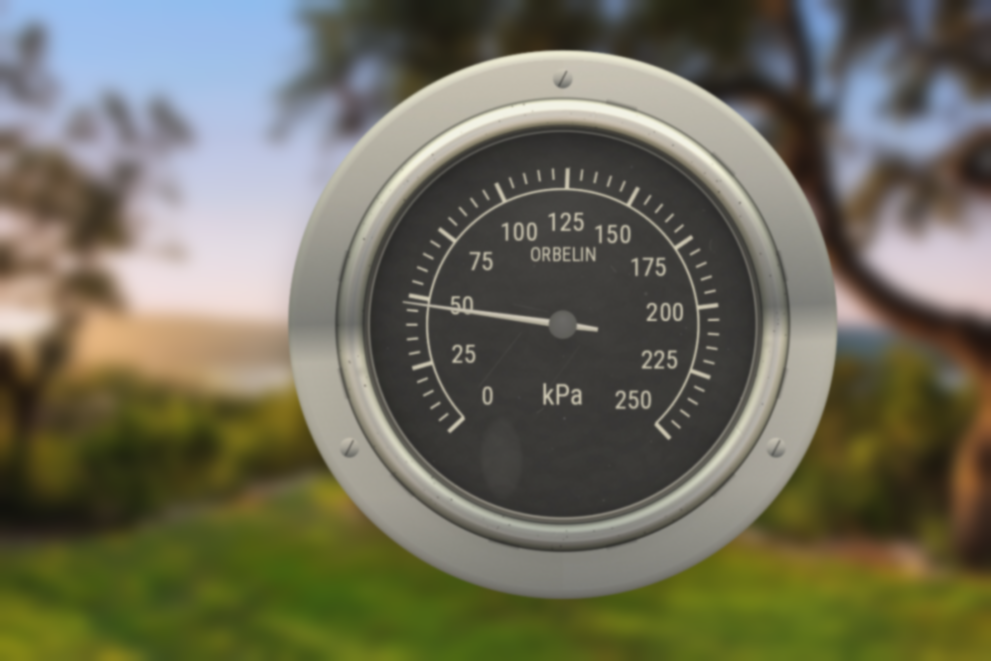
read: {"value": 47.5, "unit": "kPa"}
